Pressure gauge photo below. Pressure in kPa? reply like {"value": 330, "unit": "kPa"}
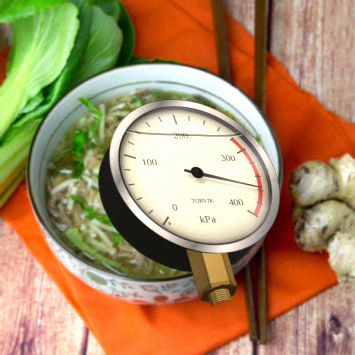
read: {"value": 360, "unit": "kPa"}
